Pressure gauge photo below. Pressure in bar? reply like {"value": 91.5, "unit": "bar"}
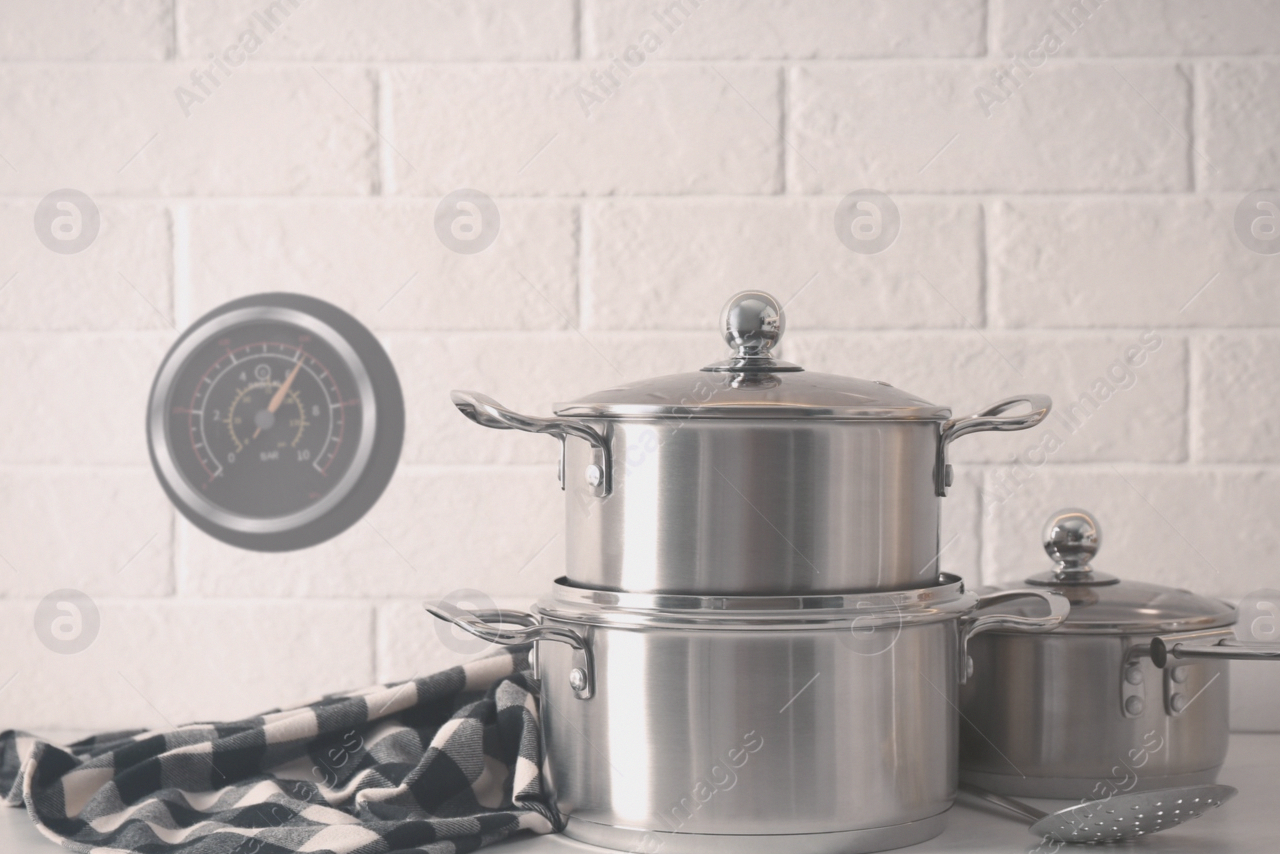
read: {"value": 6.25, "unit": "bar"}
